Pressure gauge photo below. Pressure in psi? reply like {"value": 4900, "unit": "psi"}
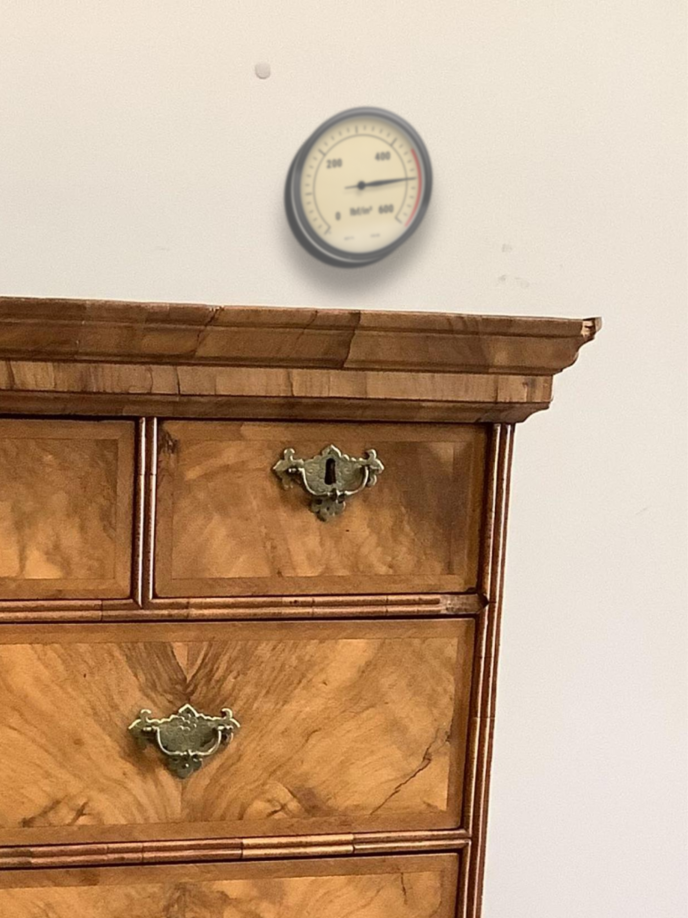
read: {"value": 500, "unit": "psi"}
